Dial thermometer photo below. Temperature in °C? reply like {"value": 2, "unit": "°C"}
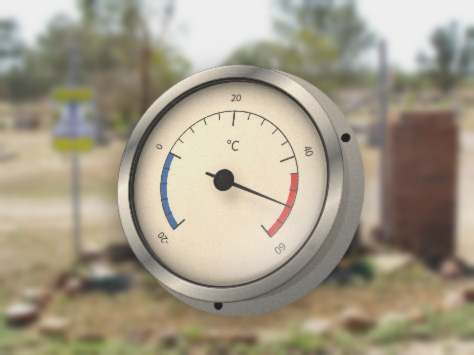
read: {"value": 52, "unit": "°C"}
